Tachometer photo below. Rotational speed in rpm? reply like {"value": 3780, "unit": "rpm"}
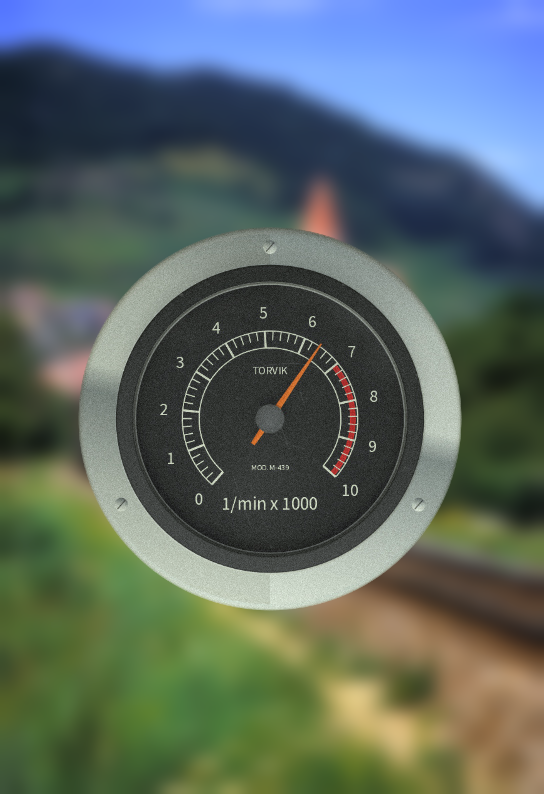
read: {"value": 6400, "unit": "rpm"}
